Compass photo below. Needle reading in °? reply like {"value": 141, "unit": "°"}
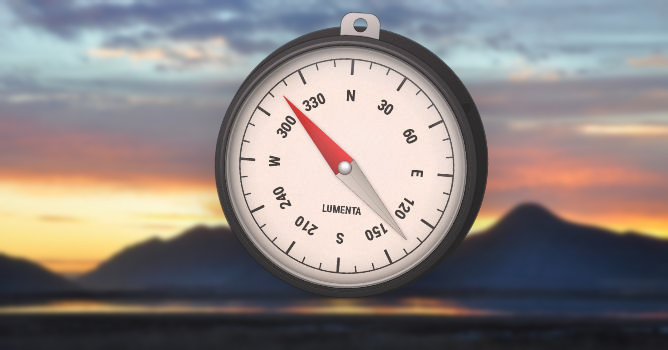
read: {"value": 315, "unit": "°"}
